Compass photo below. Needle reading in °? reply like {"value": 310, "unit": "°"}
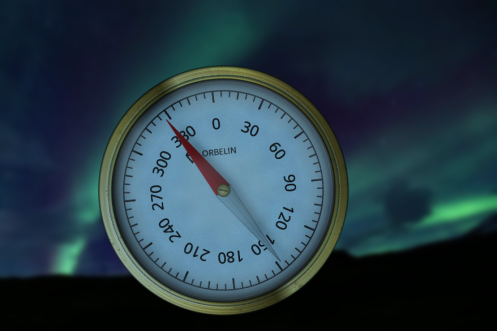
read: {"value": 327.5, "unit": "°"}
